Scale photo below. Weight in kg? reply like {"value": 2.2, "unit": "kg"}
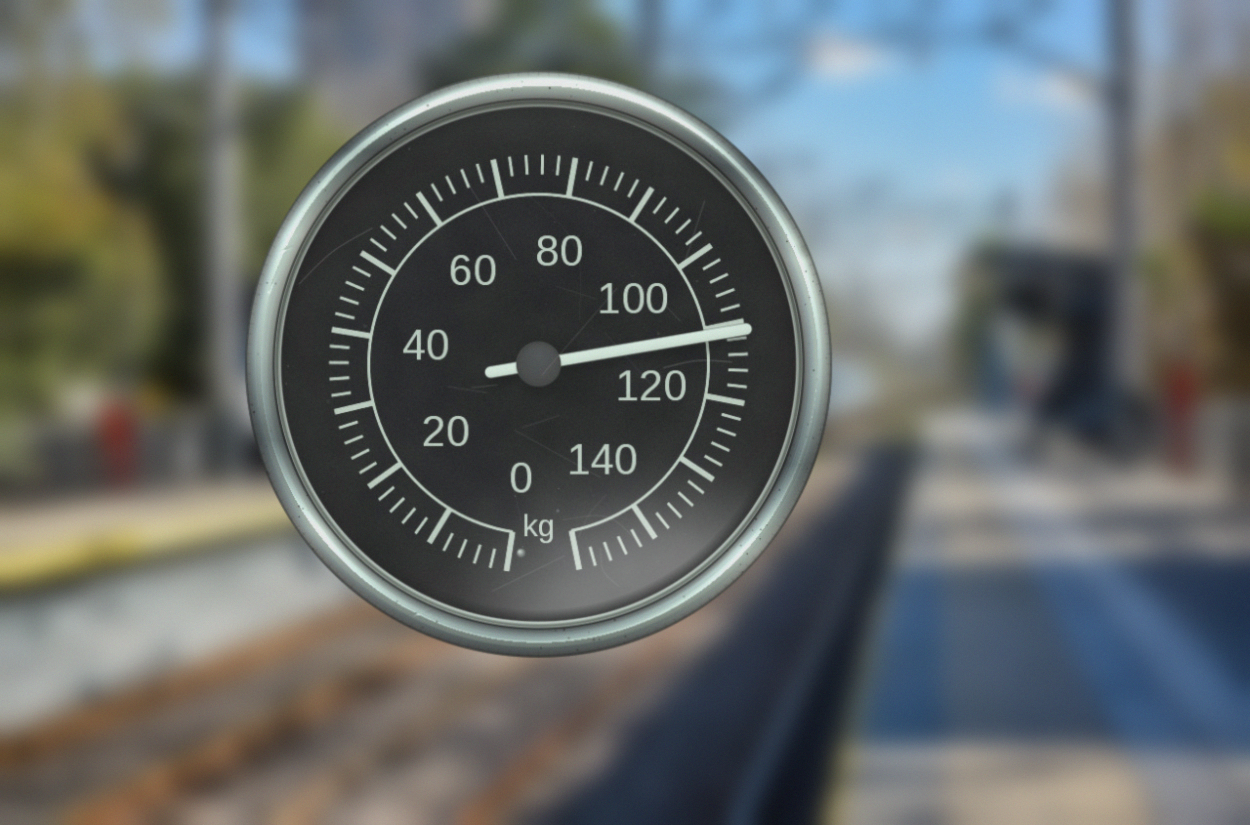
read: {"value": 111, "unit": "kg"}
